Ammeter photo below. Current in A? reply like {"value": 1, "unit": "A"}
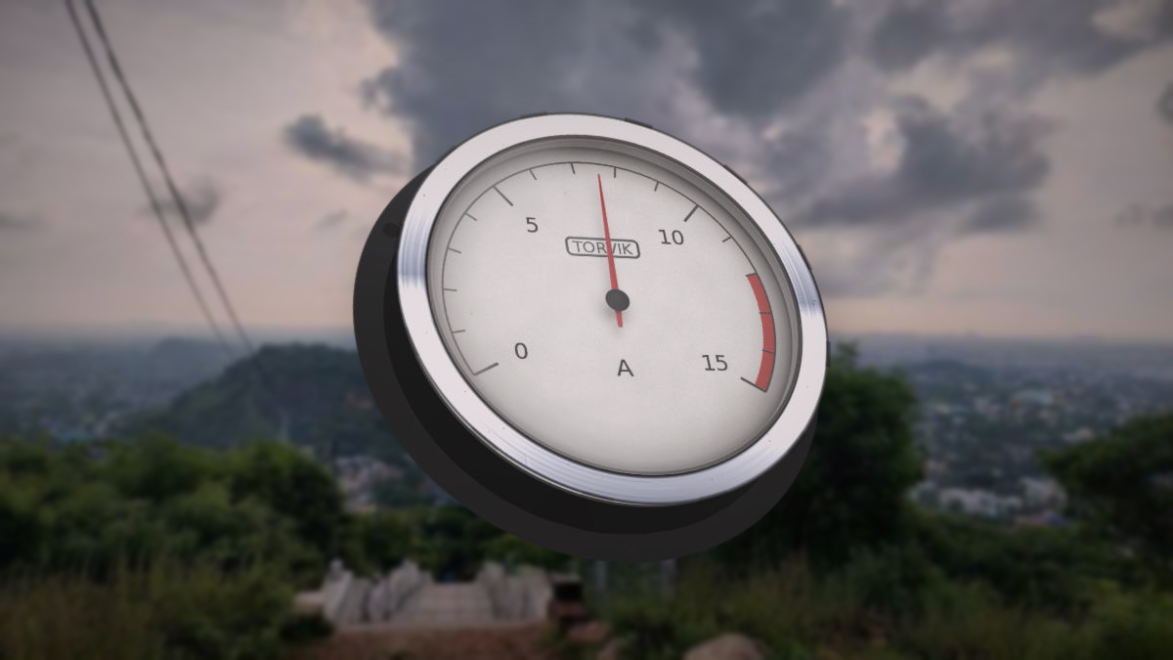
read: {"value": 7.5, "unit": "A"}
